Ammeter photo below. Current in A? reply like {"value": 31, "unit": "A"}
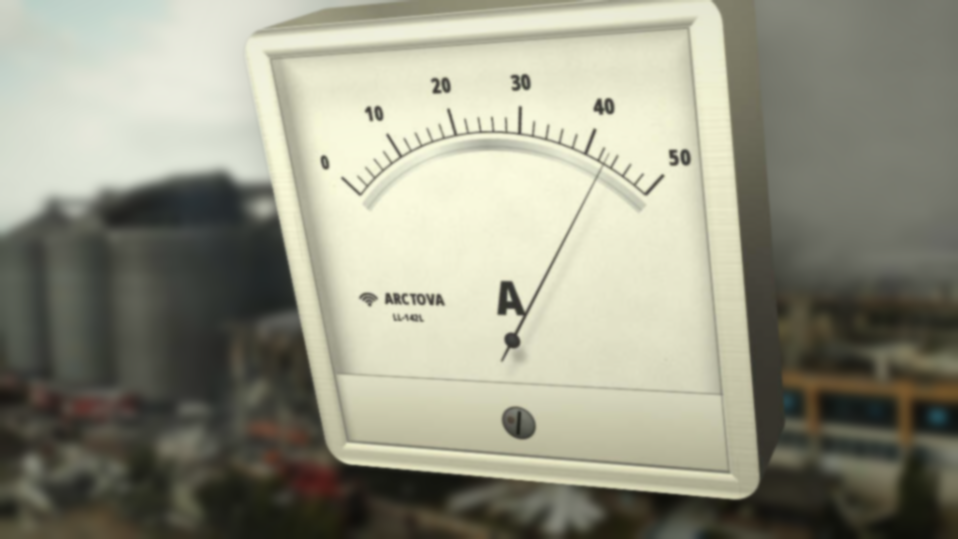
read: {"value": 43, "unit": "A"}
